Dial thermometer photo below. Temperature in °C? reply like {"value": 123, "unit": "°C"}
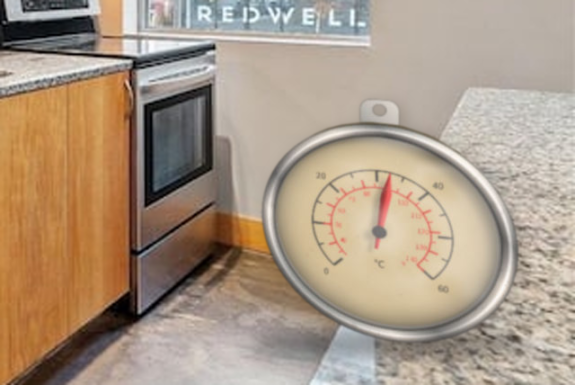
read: {"value": 32.5, "unit": "°C"}
